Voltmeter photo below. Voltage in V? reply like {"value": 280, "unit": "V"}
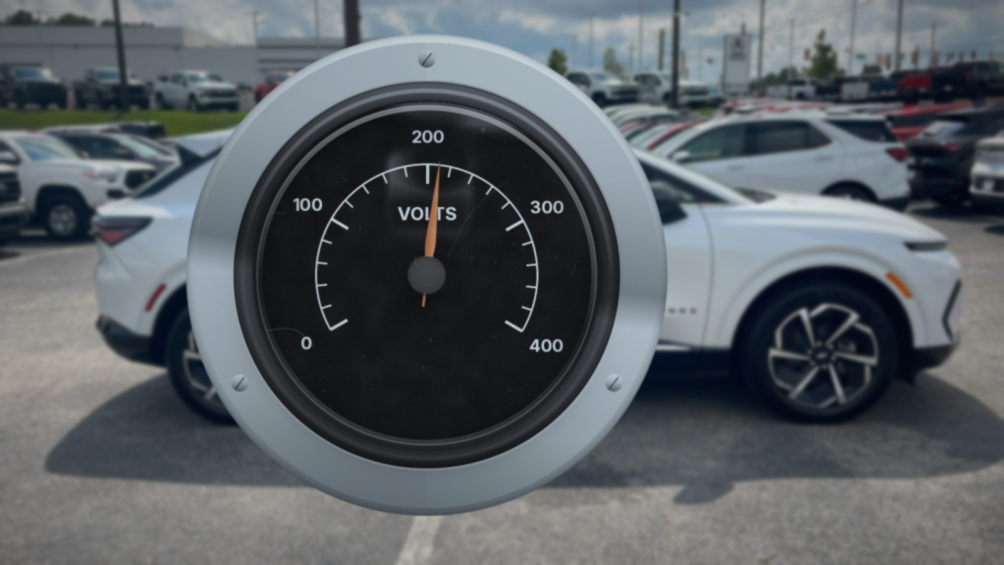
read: {"value": 210, "unit": "V"}
